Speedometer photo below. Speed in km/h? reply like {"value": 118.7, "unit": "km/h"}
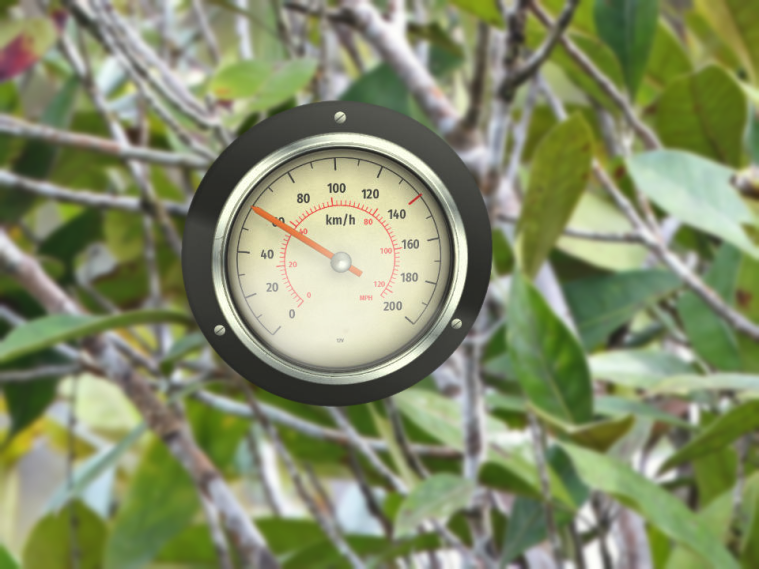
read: {"value": 60, "unit": "km/h"}
